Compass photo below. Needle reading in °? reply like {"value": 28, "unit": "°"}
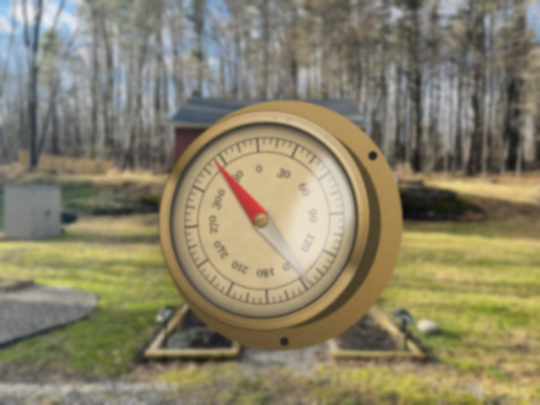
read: {"value": 325, "unit": "°"}
